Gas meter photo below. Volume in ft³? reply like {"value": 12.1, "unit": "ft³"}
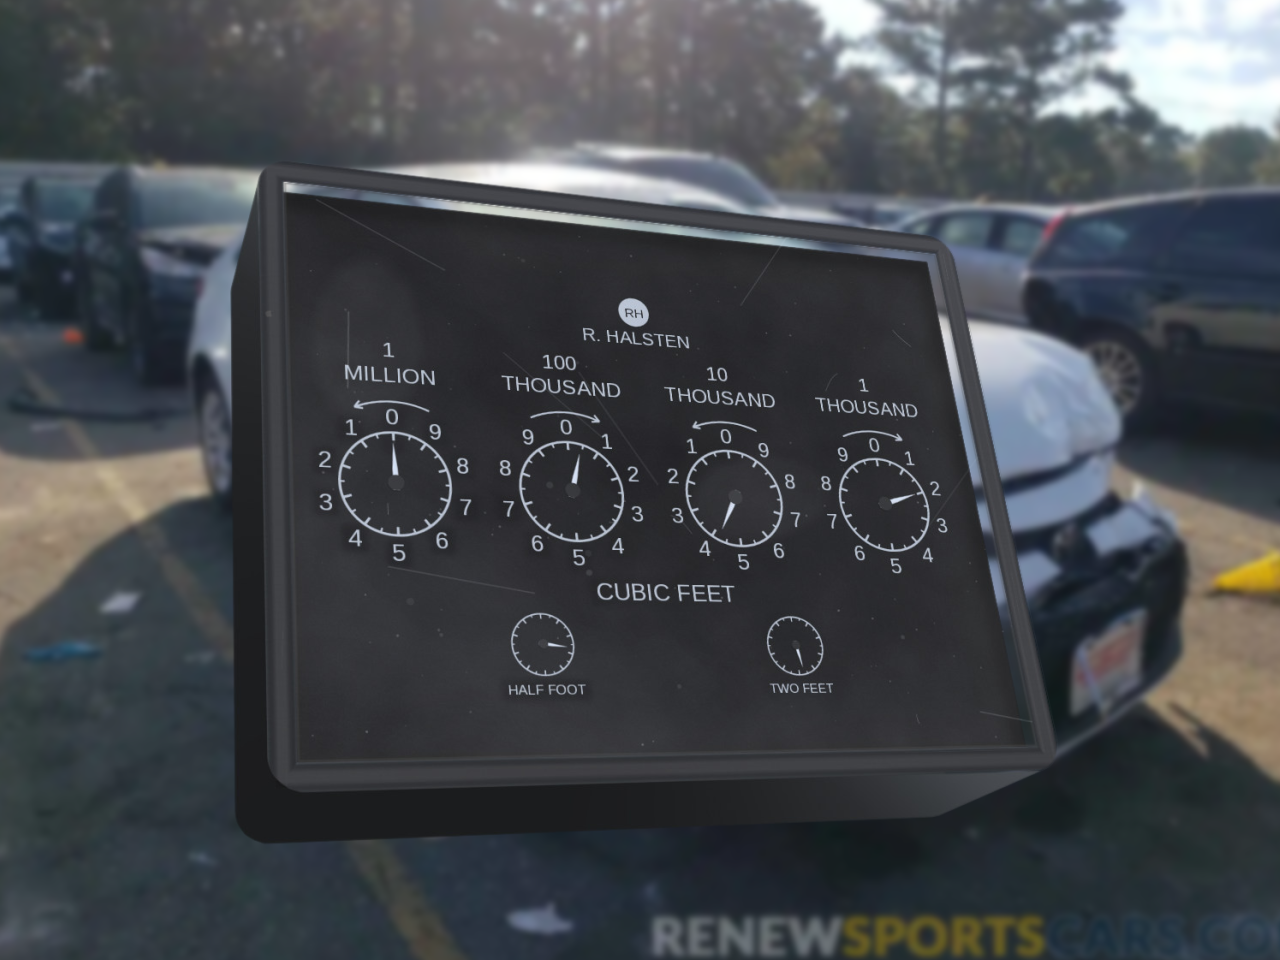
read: {"value": 4200, "unit": "ft³"}
